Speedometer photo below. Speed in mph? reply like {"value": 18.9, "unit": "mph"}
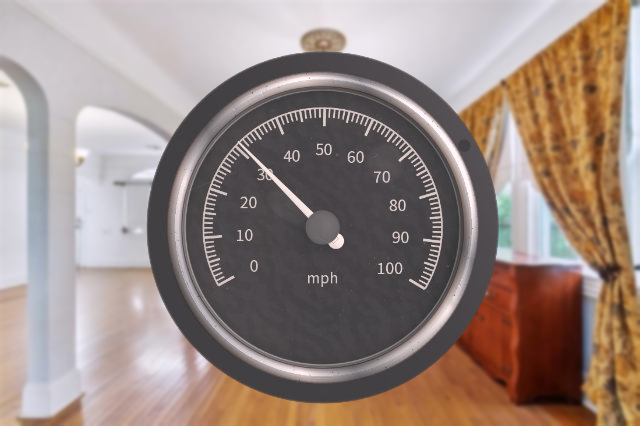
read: {"value": 31, "unit": "mph"}
